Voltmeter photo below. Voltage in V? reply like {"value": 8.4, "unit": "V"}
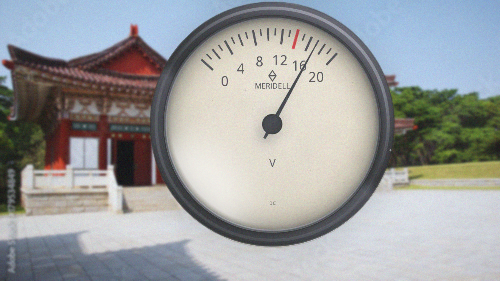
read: {"value": 17, "unit": "V"}
